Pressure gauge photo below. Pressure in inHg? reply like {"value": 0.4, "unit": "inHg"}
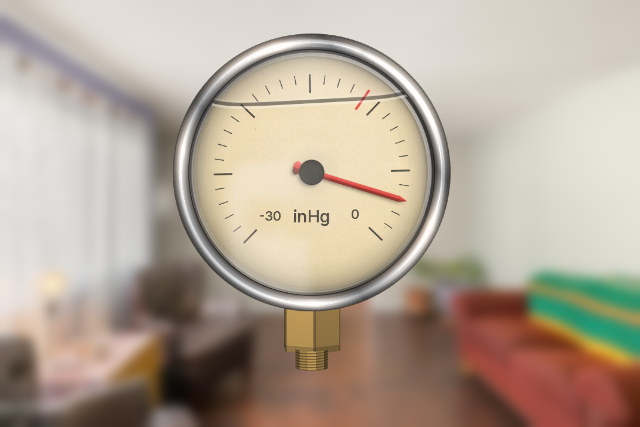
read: {"value": -3, "unit": "inHg"}
